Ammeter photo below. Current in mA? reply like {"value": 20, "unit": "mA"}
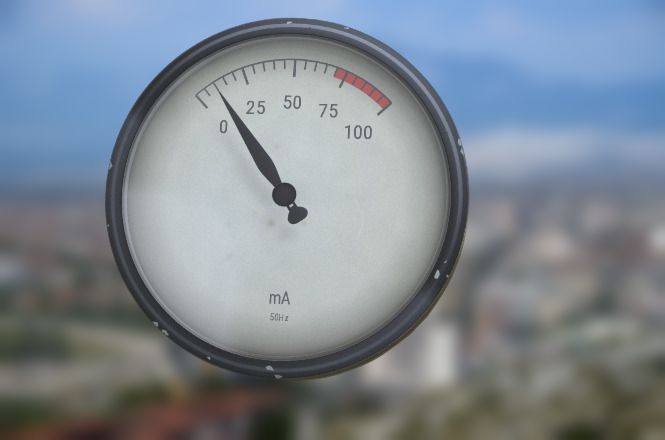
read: {"value": 10, "unit": "mA"}
